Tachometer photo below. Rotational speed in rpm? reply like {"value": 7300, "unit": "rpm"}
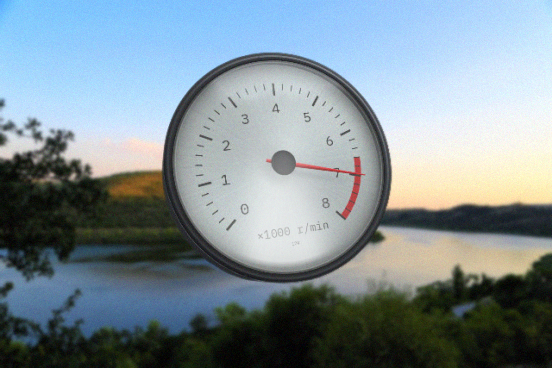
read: {"value": 7000, "unit": "rpm"}
